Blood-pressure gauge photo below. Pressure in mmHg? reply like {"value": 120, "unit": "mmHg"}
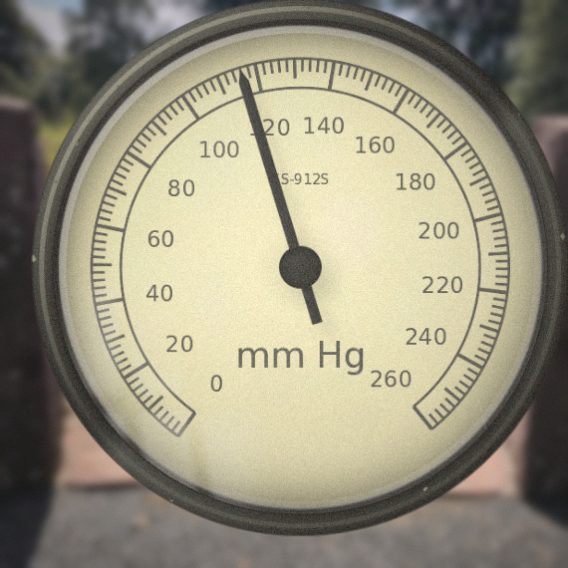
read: {"value": 116, "unit": "mmHg"}
